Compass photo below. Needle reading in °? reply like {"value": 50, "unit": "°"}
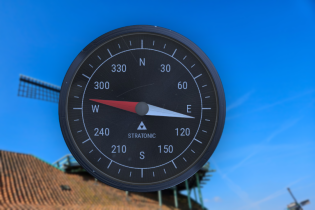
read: {"value": 280, "unit": "°"}
